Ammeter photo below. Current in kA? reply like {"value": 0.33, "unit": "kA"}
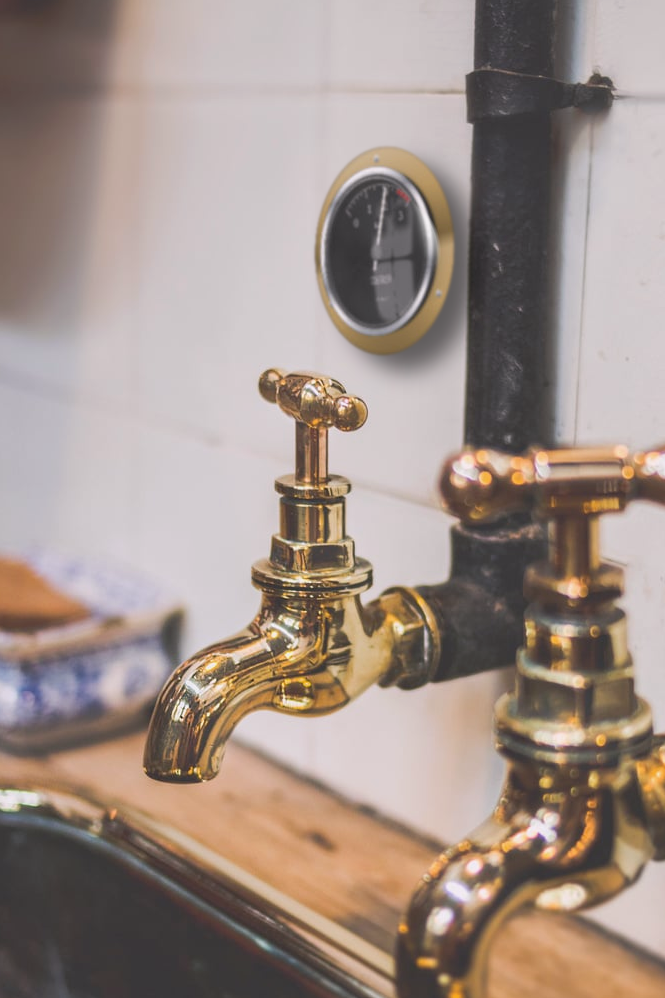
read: {"value": 2, "unit": "kA"}
